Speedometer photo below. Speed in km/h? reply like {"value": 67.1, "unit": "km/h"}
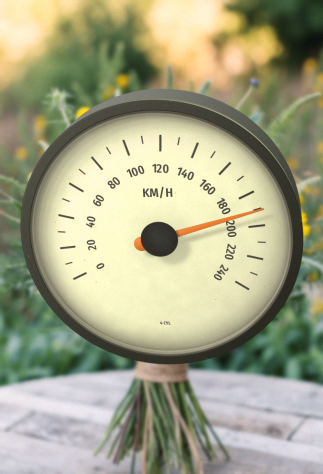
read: {"value": 190, "unit": "km/h"}
